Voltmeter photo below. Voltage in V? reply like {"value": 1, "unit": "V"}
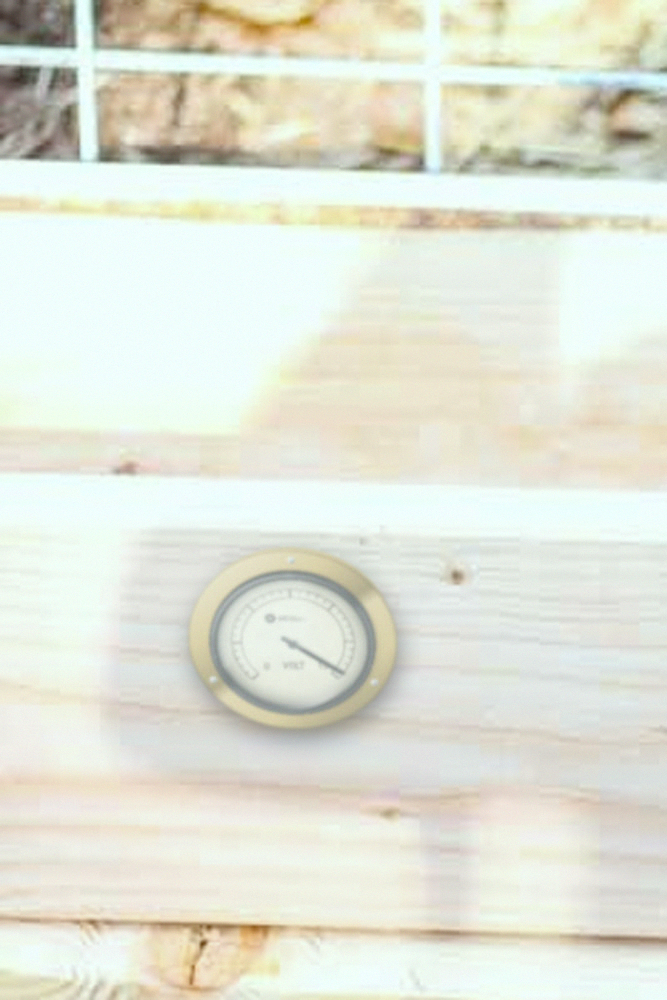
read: {"value": 14.5, "unit": "V"}
